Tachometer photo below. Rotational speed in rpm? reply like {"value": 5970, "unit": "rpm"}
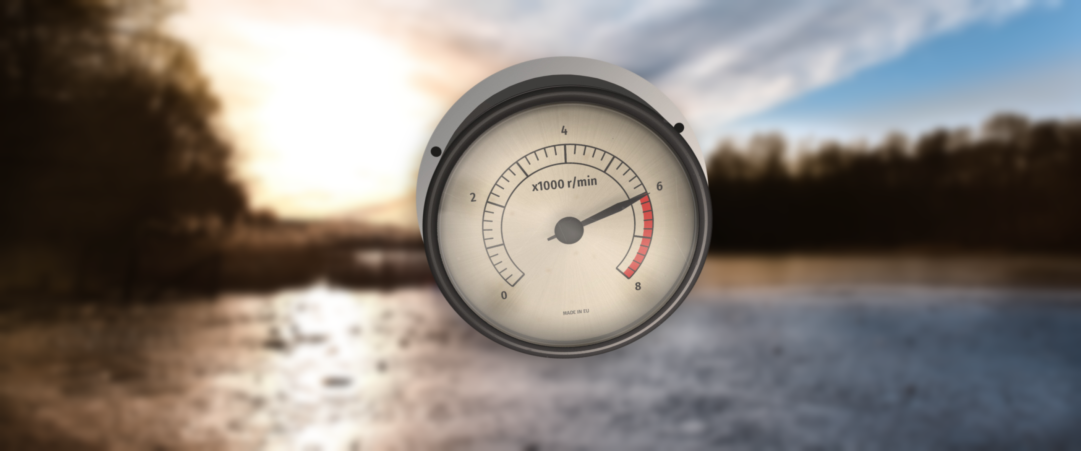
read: {"value": 6000, "unit": "rpm"}
